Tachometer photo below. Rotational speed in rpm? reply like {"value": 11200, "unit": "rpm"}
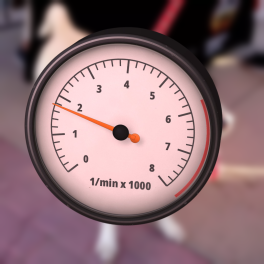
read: {"value": 1800, "unit": "rpm"}
